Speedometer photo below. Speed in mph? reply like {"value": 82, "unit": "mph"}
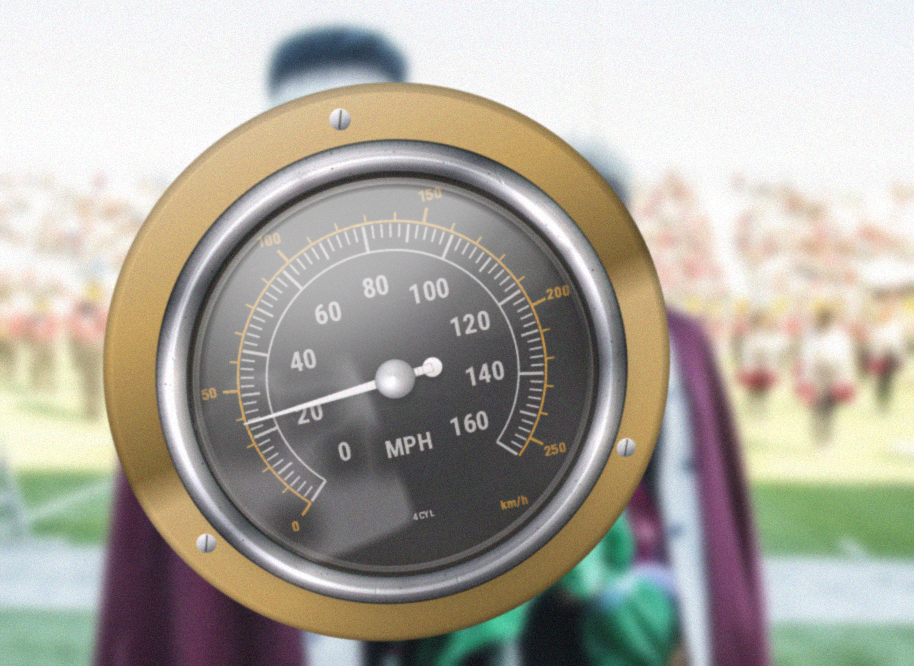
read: {"value": 24, "unit": "mph"}
